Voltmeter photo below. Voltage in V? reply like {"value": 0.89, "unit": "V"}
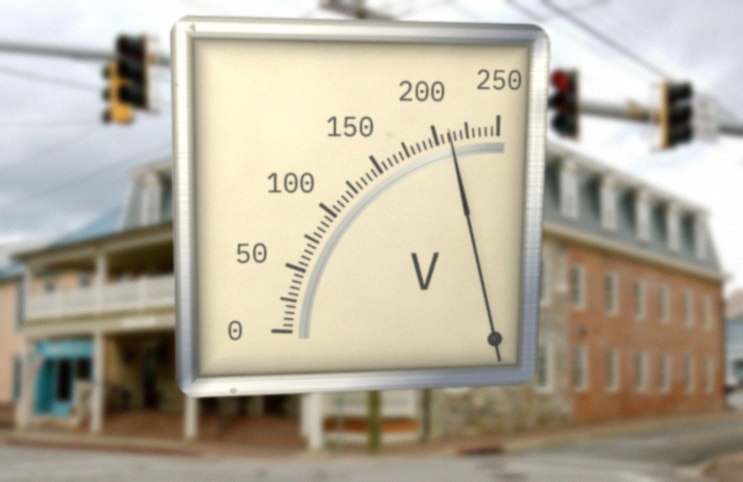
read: {"value": 210, "unit": "V"}
